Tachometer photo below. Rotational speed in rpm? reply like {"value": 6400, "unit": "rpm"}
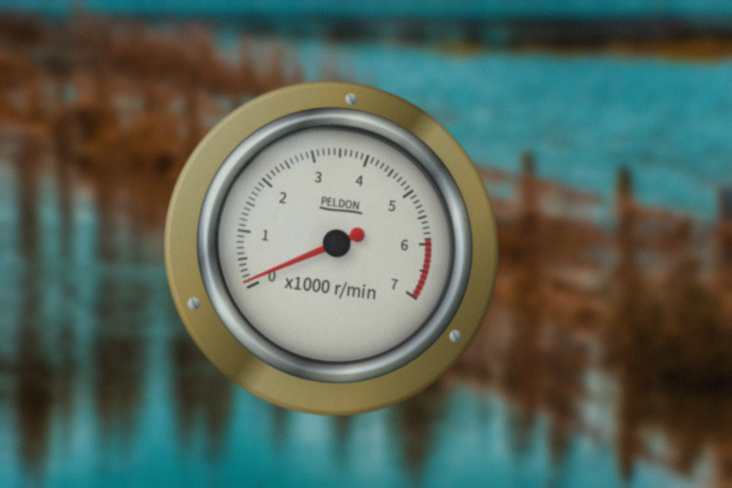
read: {"value": 100, "unit": "rpm"}
